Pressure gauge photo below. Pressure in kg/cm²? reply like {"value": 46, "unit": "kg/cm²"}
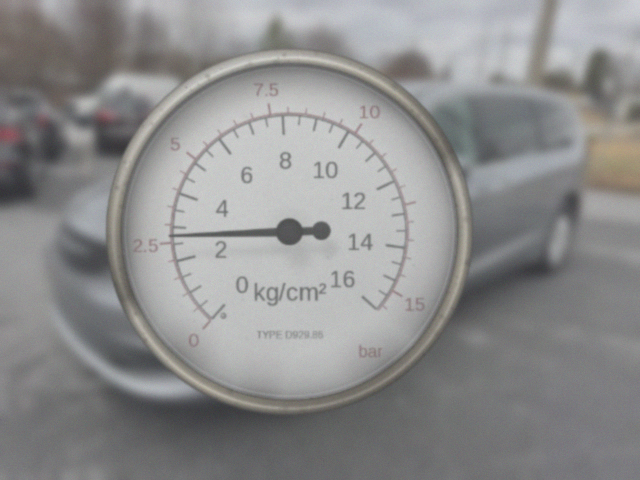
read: {"value": 2.75, "unit": "kg/cm²"}
